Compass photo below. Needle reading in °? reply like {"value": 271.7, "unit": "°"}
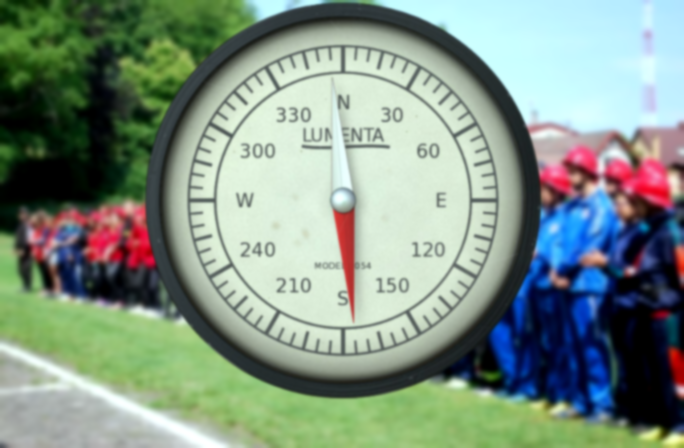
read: {"value": 175, "unit": "°"}
